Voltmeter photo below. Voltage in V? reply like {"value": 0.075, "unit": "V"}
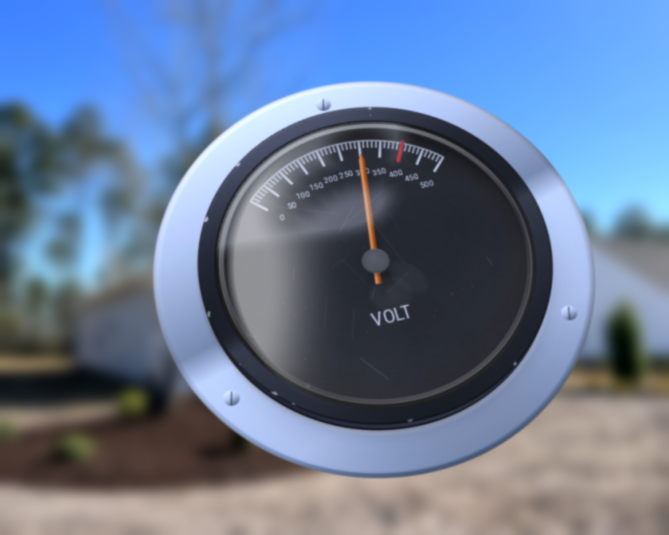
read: {"value": 300, "unit": "V"}
